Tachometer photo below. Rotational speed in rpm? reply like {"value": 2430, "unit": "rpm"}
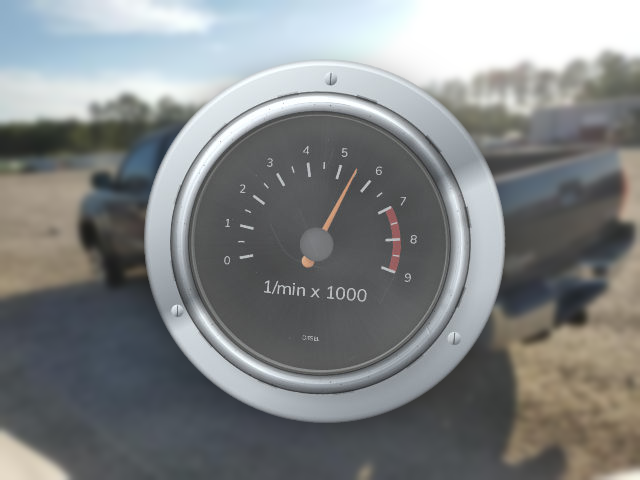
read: {"value": 5500, "unit": "rpm"}
